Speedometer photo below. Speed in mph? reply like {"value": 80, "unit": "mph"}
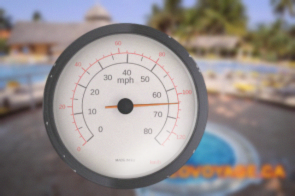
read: {"value": 65, "unit": "mph"}
